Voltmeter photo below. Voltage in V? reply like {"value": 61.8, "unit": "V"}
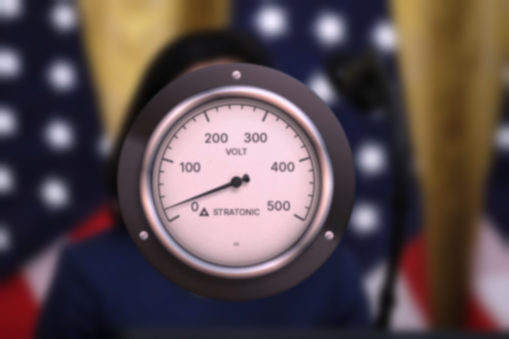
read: {"value": 20, "unit": "V"}
